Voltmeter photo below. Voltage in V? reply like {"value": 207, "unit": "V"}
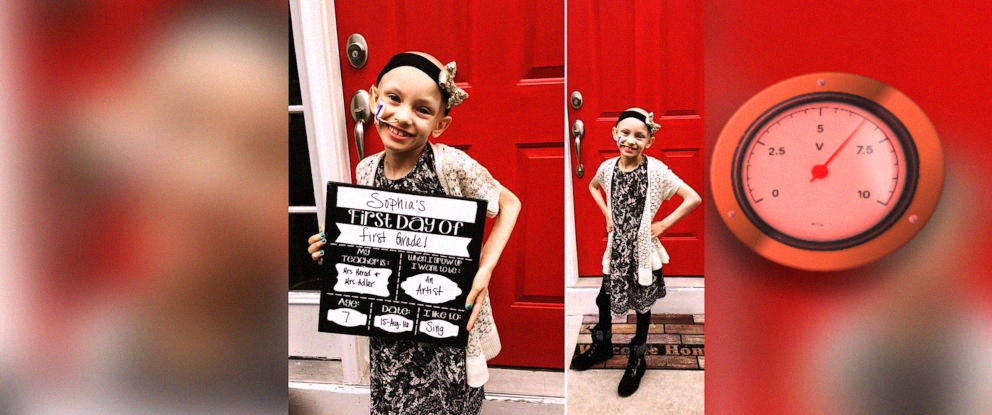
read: {"value": 6.5, "unit": "V"}
